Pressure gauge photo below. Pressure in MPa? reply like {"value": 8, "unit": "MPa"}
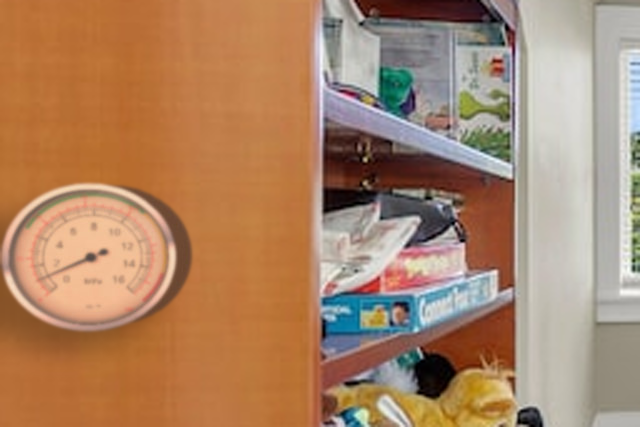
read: {"value": 1, "unit": "MPa"}
